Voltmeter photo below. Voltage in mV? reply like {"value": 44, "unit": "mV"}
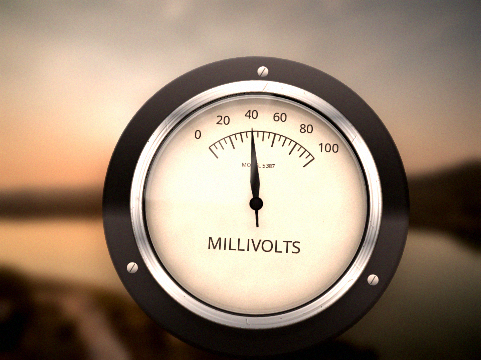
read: {"value": 40, "unit": "mV"}
